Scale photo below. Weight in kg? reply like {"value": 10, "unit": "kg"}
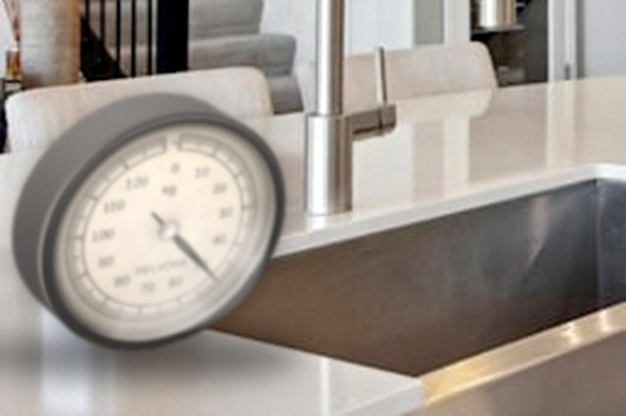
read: {"value": 50, "unit": "kg"}
